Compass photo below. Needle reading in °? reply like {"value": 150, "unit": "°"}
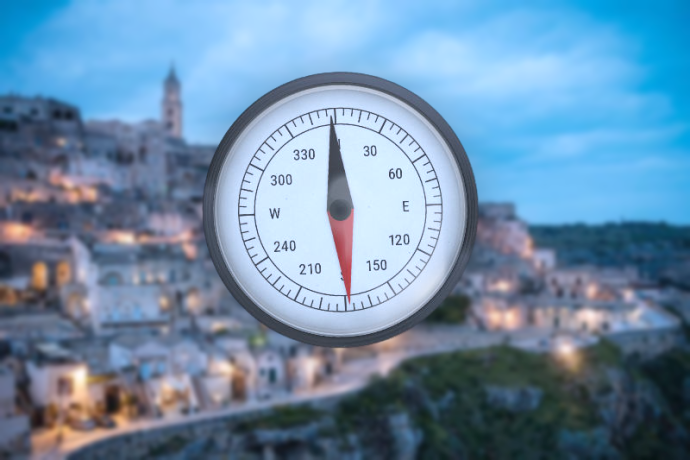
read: {"value": 177.5, "unit": "°"}
